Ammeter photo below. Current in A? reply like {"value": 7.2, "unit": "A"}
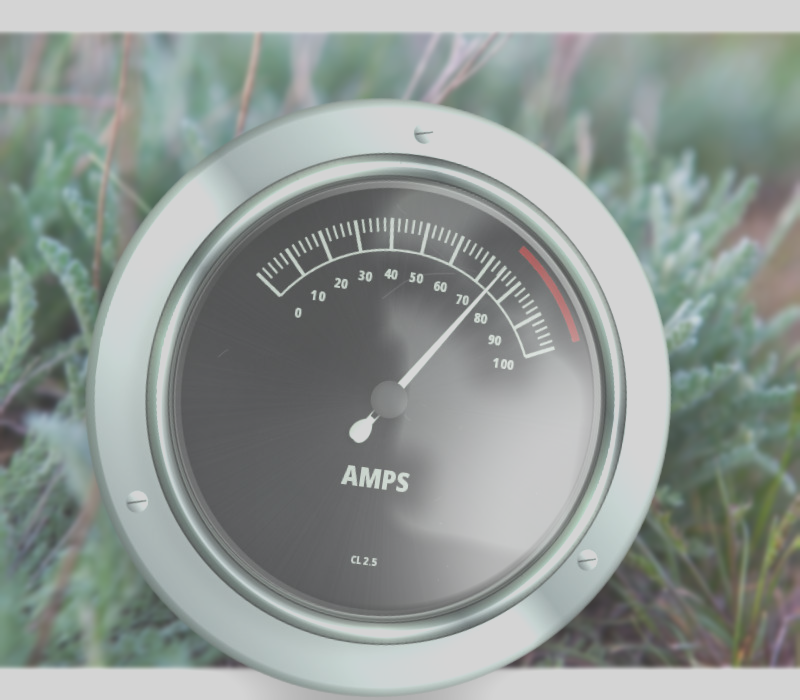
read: {"value": 74, "unit": "A"}
